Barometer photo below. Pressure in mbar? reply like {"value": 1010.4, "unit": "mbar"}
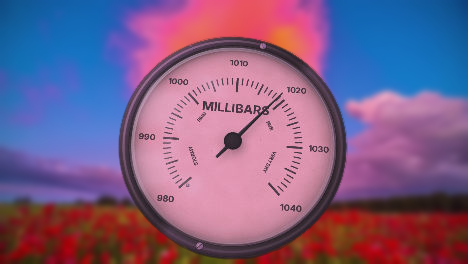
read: {"value": 1019, "unit": "mbar"}
